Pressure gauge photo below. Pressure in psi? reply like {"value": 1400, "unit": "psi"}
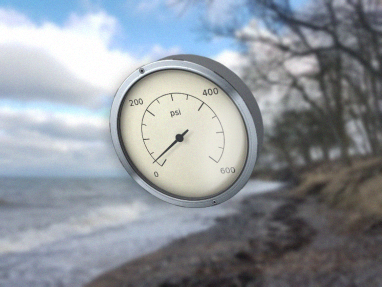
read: {"value": 25, "unit": "psi"}
